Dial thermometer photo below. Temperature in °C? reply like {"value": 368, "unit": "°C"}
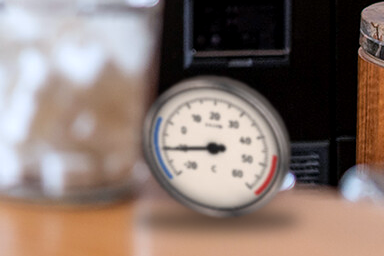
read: {"value": -10, "unit": "°C"}
